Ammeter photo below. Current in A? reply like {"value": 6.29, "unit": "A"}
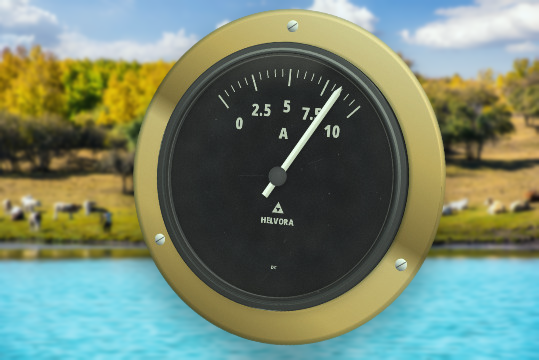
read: {"value": 8.5, "unit": "A"}
